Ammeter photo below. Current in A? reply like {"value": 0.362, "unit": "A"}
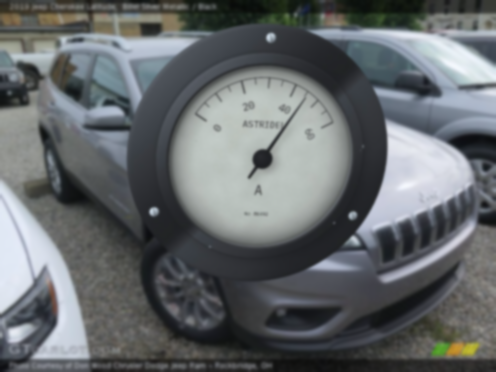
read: {"value": 45, "unit": "A"}
